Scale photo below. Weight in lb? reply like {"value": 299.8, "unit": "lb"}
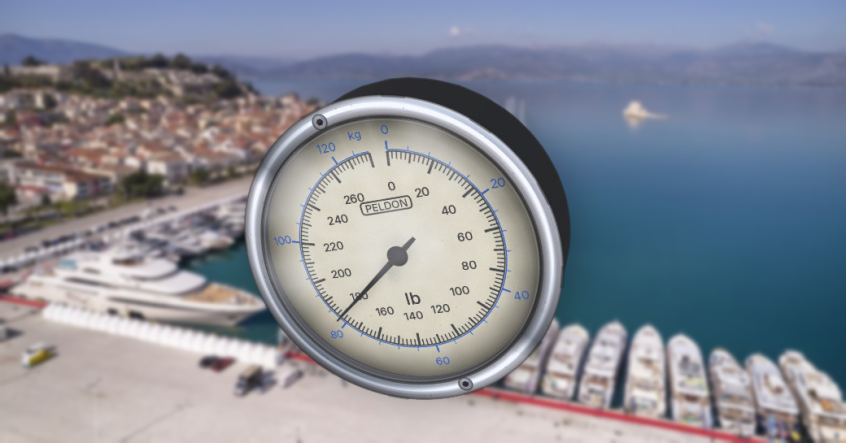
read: {"value": 180, "unit": "lb"}
